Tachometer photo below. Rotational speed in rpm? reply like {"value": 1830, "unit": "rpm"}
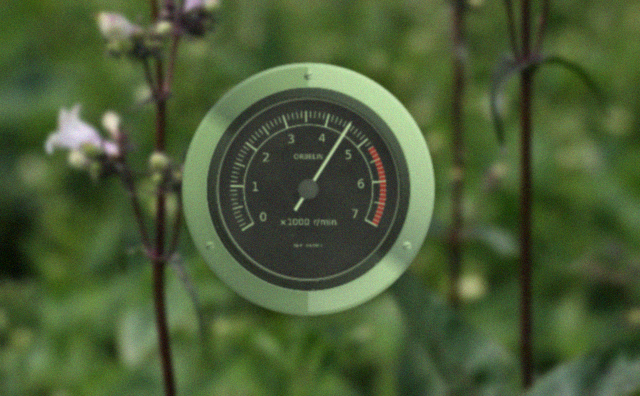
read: {"value": 4500, "unit": "rpm"}
